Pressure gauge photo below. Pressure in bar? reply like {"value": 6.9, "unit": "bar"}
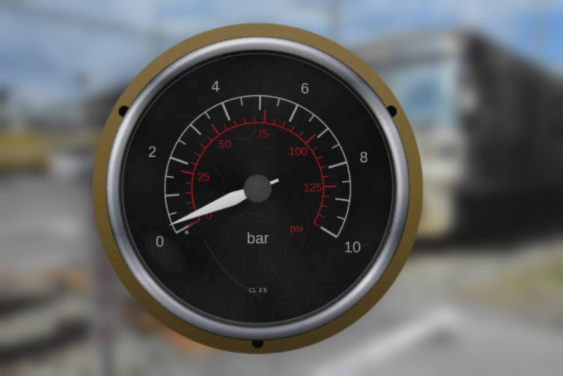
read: {"value": 0.25, "unit": "bar"}
